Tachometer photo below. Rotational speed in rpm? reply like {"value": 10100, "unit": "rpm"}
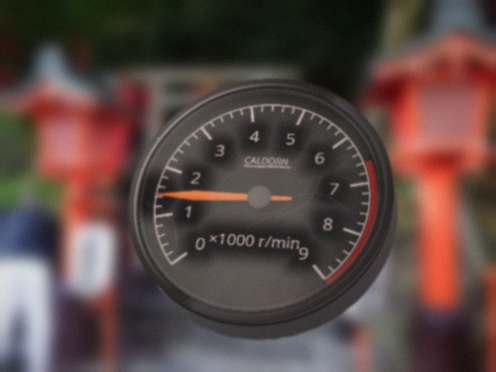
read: {"value": 1400, "unit": "rpm"}
